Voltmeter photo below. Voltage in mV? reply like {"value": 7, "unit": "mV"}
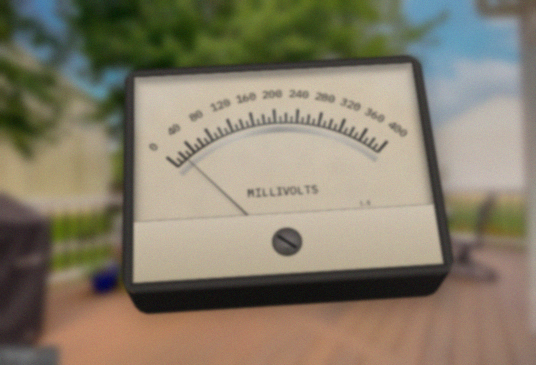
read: {"value": 20, "unit": "mV"}
